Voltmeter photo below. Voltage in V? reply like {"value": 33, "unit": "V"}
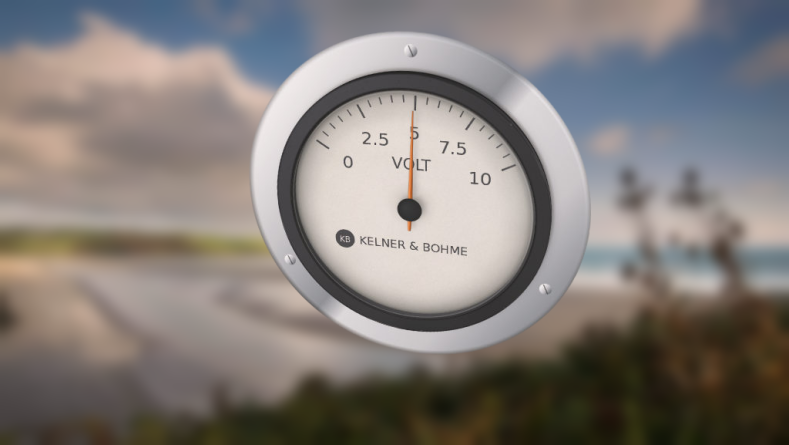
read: {"value": 5, "unit": "V"}
